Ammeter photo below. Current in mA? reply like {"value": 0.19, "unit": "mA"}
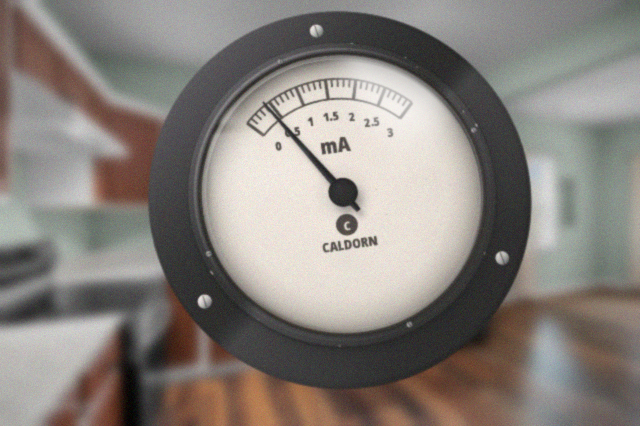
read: {"value": 0.4, "unit": "mA"}
